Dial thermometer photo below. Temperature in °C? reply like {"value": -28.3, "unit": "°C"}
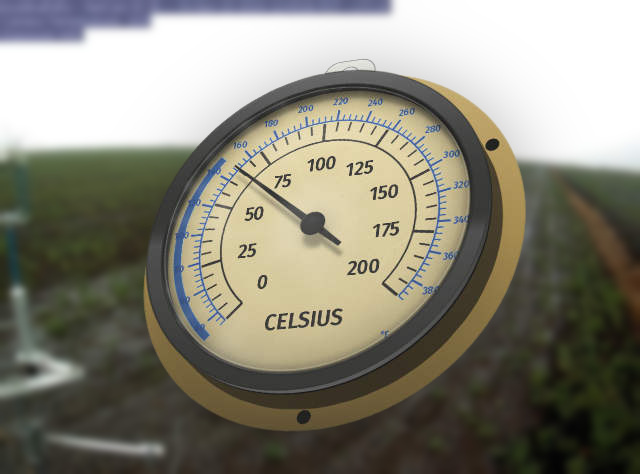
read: {"value": 65, "unit": "°C"}
